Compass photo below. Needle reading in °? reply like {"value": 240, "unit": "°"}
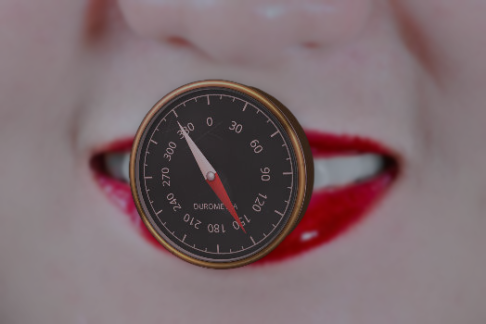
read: {"value": 150, "unit": "°"}
